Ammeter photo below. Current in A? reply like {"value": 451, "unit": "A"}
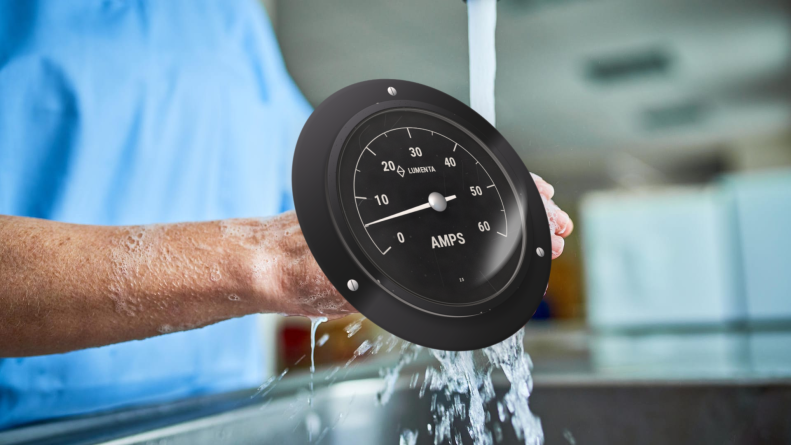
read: {"value": 5, "unit": "A"}
